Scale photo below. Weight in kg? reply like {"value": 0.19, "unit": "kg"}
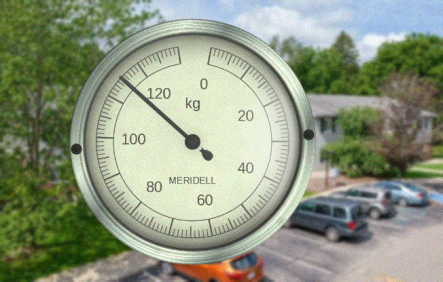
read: {"value": 115, "unit": "kg"}
